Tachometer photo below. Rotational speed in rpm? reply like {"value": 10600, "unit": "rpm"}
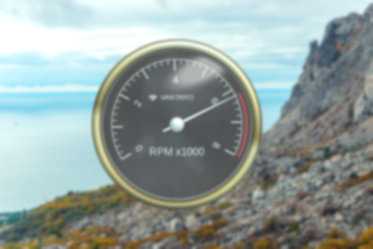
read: {"value": 6200, "unit": "rpm"}
